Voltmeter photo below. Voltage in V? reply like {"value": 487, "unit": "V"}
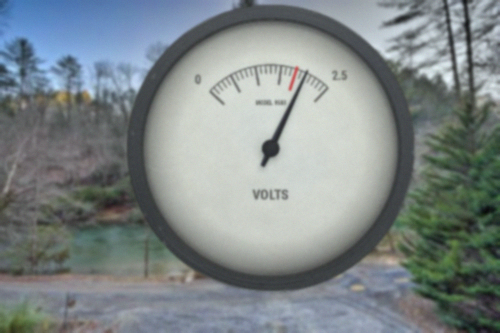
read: {"value": 2, "unit": "V"}
